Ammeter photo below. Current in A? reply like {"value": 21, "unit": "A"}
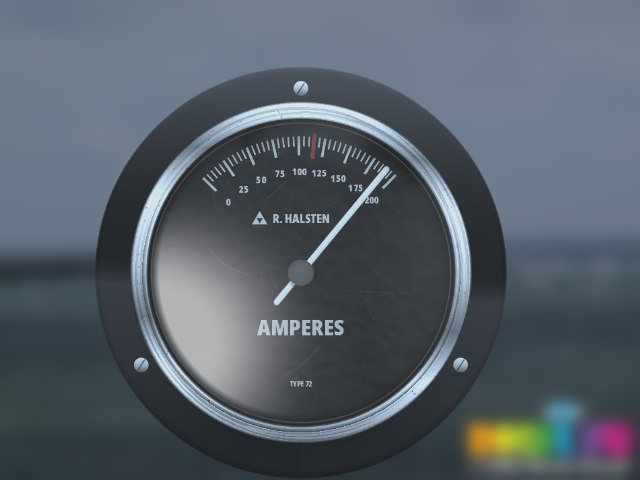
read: {"value": 190, "unit": "A"}
